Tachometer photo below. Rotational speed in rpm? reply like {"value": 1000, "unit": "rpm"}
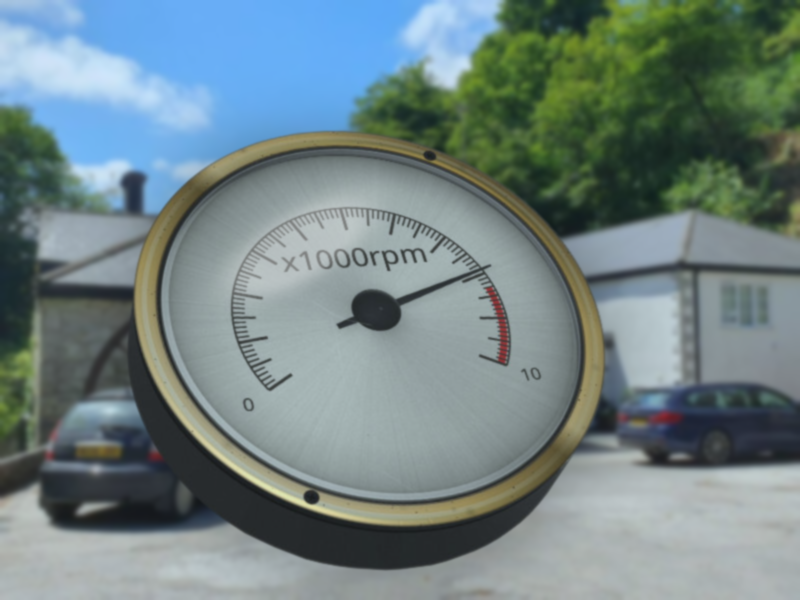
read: {"value": 8000, "unit": "rpm"}
